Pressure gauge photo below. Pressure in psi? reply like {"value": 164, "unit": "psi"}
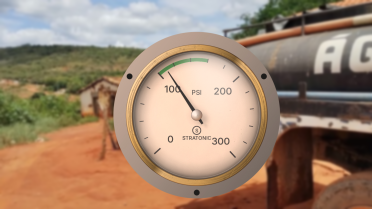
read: {"value": 110, "unit": "psi"}
